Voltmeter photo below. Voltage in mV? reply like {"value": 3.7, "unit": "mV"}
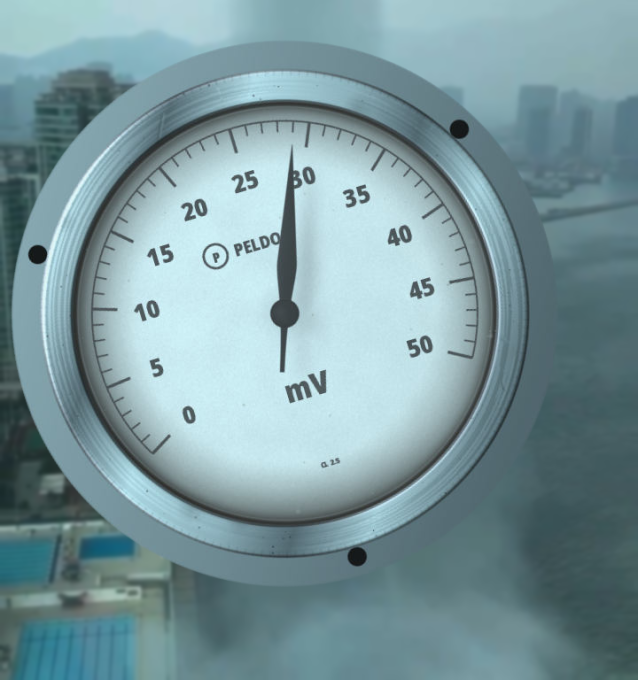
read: {"value": 29, "unit": "mV"}
